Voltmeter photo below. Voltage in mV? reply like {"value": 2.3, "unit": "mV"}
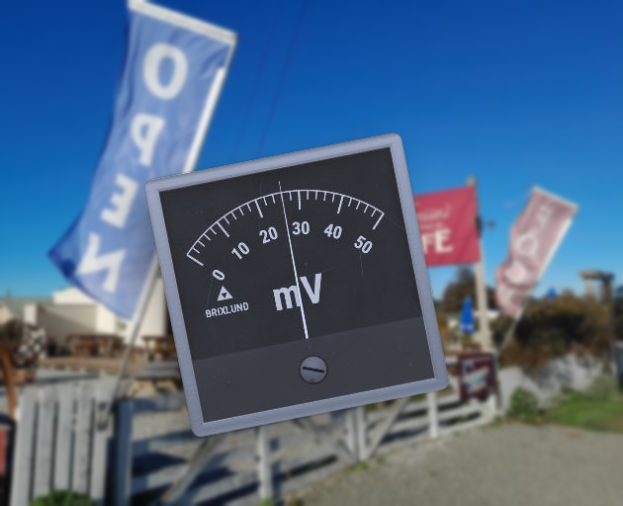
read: {"value": 26, "unit": "mV"}
